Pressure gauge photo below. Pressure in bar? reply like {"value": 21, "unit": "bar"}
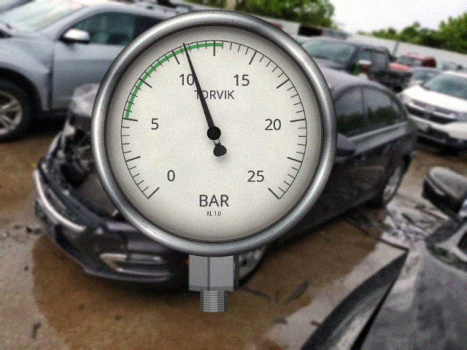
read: {"value": 10.75, "unit": "bar"}
